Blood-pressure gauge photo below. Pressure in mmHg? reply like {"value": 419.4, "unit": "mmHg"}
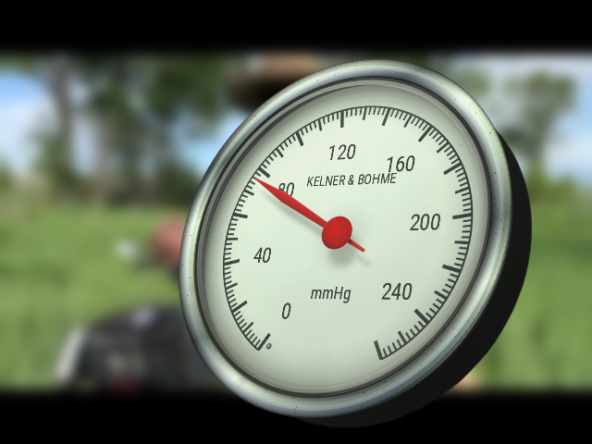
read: {"value": 76, "unit": "mmHg"}
